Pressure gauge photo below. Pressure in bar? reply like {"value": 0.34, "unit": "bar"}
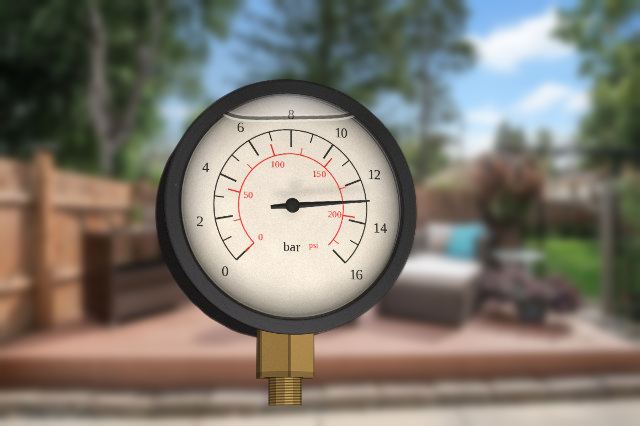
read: {"value": 13, "unit": "bar"}
